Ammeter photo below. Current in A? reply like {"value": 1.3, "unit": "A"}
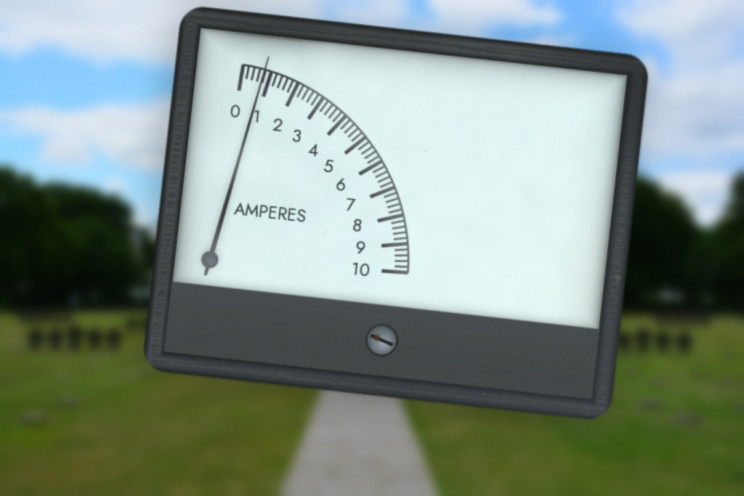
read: {"value": 0.8, "unit": "A"}
